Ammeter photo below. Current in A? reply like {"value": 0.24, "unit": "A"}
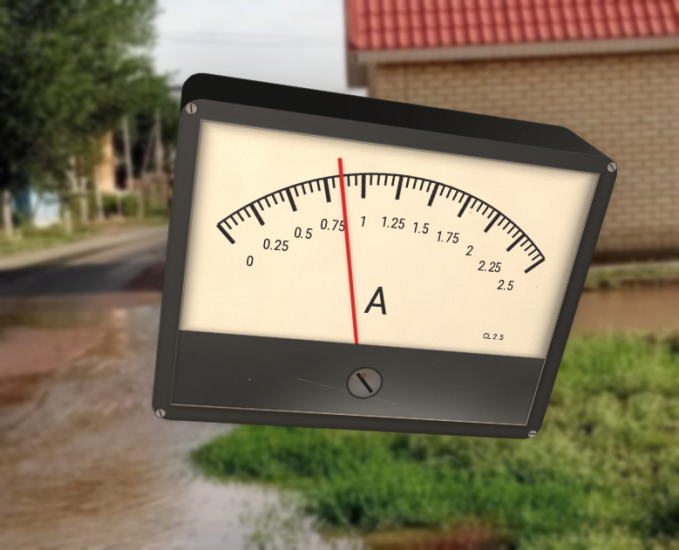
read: {"value": 0.85, "unit": "A"}
